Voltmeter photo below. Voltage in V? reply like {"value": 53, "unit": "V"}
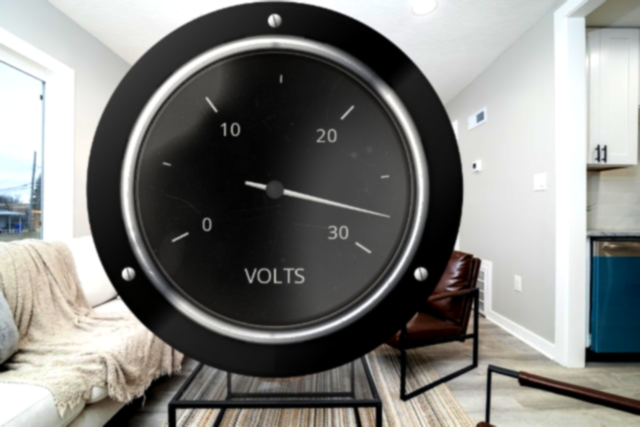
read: {"value": 27.5, "unit": "V"}
